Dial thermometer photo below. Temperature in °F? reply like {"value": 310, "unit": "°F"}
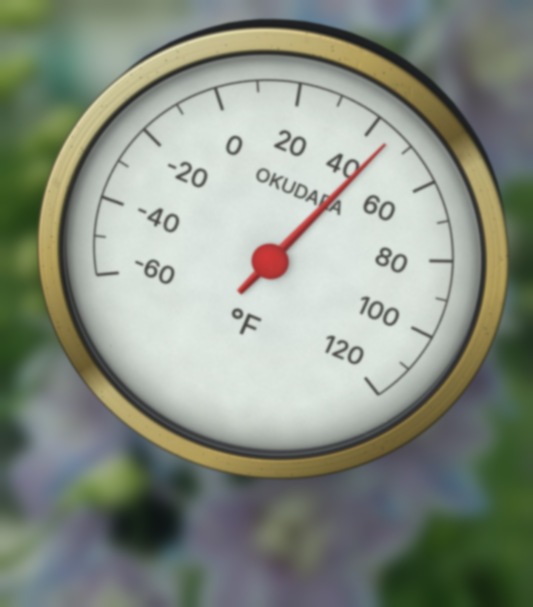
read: {"value": 45, "unit": "°F"}
